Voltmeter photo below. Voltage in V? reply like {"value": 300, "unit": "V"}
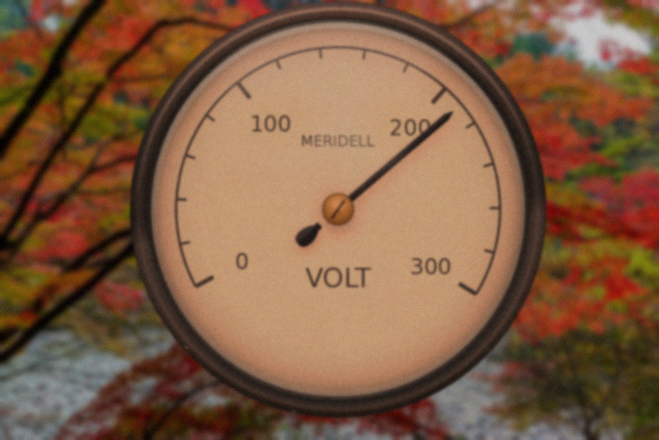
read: {"value": 210, "unit": "V"}
